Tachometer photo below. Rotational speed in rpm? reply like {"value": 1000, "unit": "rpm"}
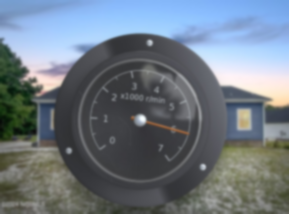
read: {"value": 6000, "unit": "rpm"}
